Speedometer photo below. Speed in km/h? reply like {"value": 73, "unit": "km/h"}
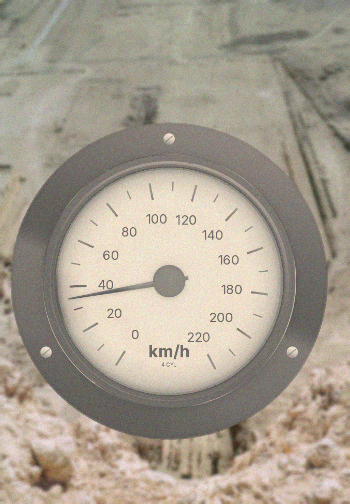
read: {"value": 35, "unit": "km/h"}
